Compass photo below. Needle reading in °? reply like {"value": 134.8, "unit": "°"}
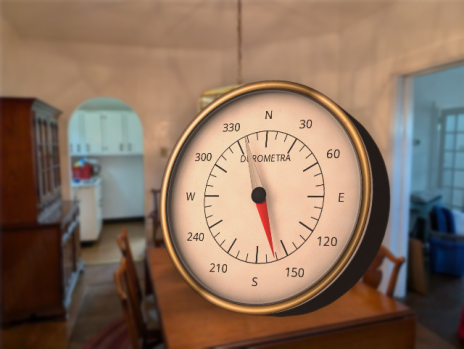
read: {"value": 160, "unit": "°"}
